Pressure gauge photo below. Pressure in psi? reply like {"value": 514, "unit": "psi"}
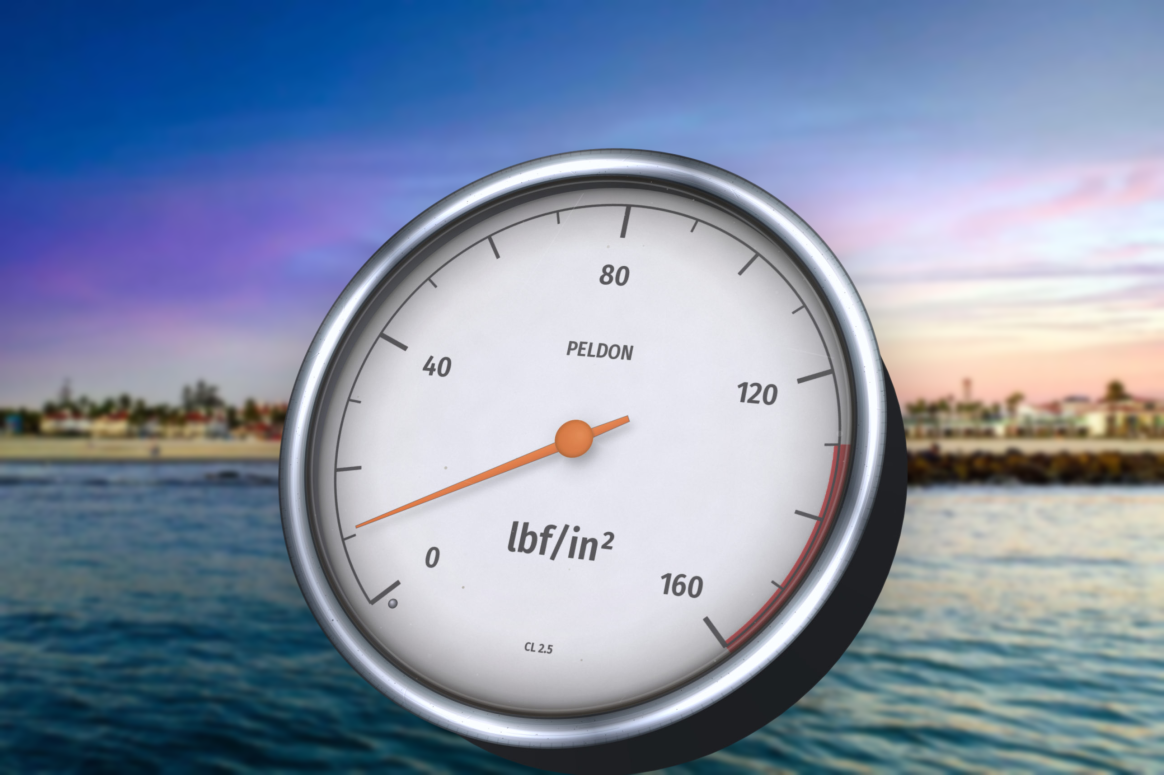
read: {"value": 10, "unit": "psi"}
